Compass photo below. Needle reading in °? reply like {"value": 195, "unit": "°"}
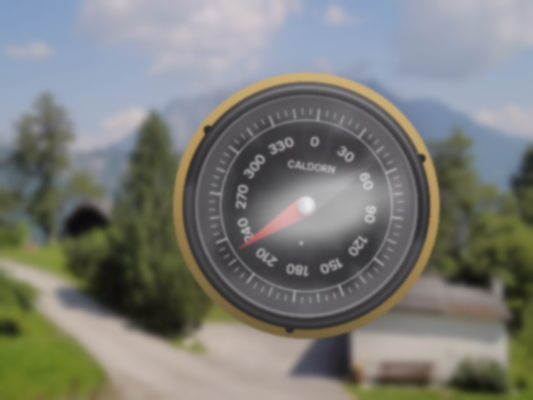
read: {"value": 230, "unit": "°"}
